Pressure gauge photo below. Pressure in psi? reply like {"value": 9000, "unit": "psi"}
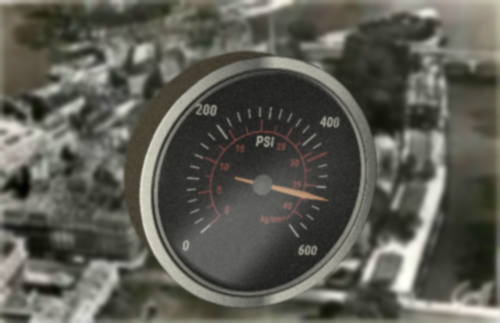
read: {"value": 520, "unit": "psi"}
